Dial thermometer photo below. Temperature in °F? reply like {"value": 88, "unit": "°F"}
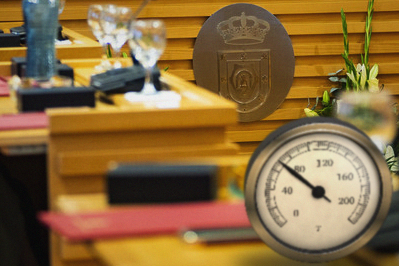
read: {"value": 70, "unit": "°F"}
